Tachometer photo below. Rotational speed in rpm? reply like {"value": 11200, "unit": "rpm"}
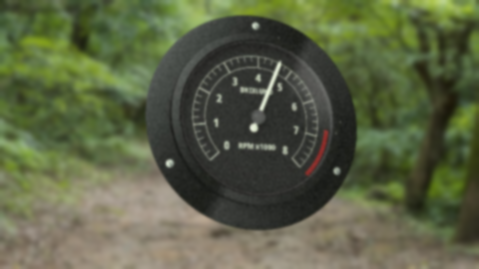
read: {"value": 4600, "unit": "rpm"}
